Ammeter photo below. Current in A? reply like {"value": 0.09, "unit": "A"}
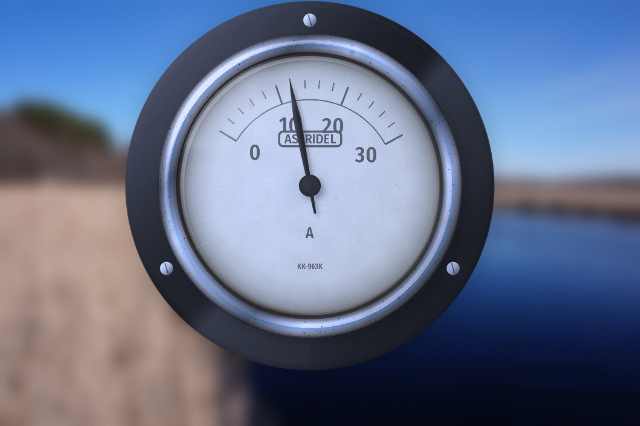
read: {"value": 12, "unit": "A"}
